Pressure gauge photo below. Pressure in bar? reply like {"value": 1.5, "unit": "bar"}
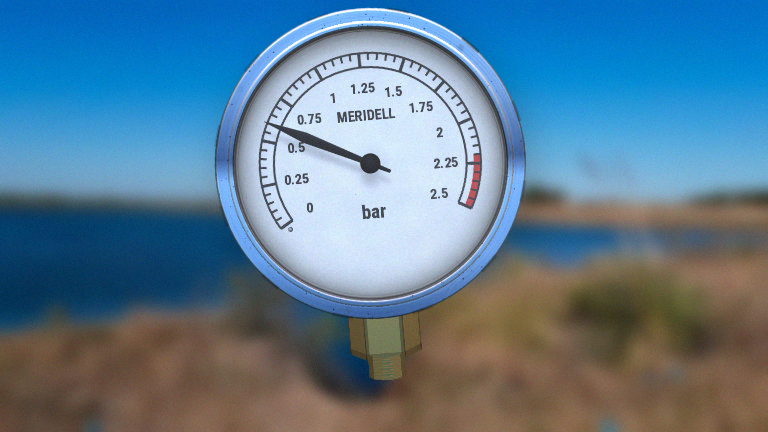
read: {"value": 0.6, "unit": "bar"}
